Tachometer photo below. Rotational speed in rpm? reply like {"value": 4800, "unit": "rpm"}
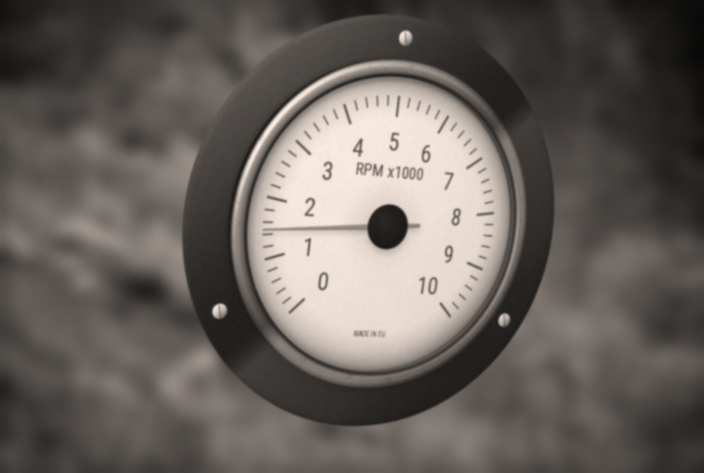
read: {"value": 1500, "unit": "rpm"}
